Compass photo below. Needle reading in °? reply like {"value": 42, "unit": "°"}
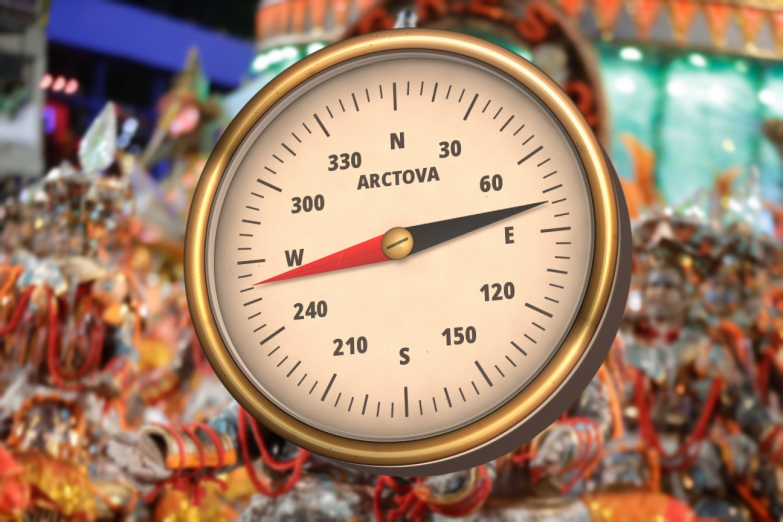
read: {"value": 260, "unit": "°"}
